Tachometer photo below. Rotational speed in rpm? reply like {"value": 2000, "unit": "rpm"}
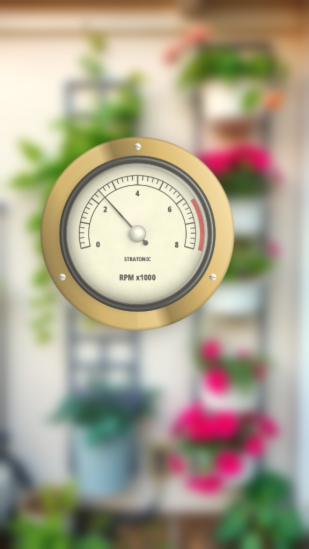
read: {"value": 2400, "unit": "rpm"}
